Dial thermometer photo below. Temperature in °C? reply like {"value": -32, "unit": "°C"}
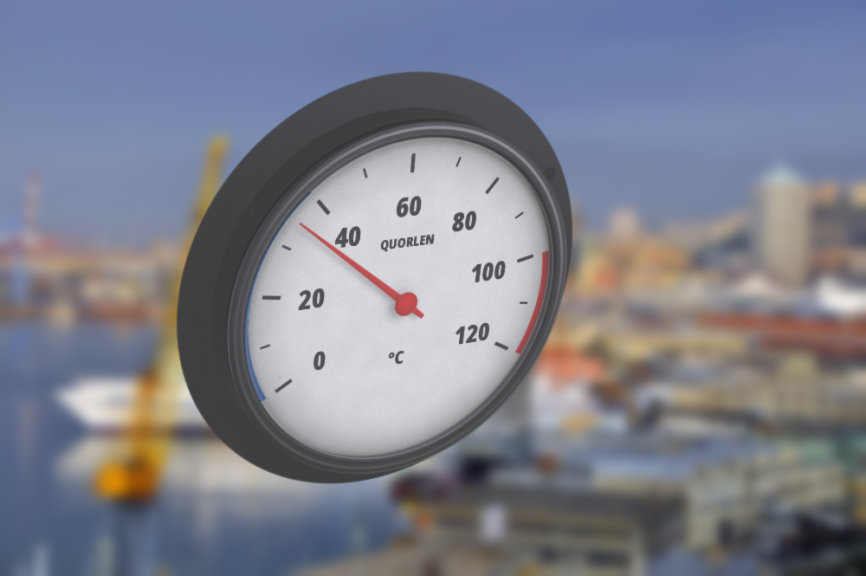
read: {"value": 35, "unit": "°C"}
